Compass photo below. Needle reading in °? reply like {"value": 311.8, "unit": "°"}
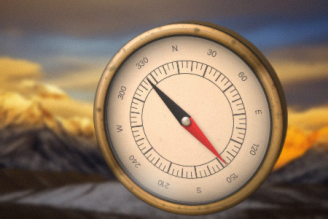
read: {"value": 145, "unit": "°"}
